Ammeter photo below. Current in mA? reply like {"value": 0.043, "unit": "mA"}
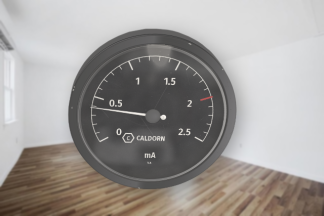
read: {"value": 0.4, "unit": "mA"}
